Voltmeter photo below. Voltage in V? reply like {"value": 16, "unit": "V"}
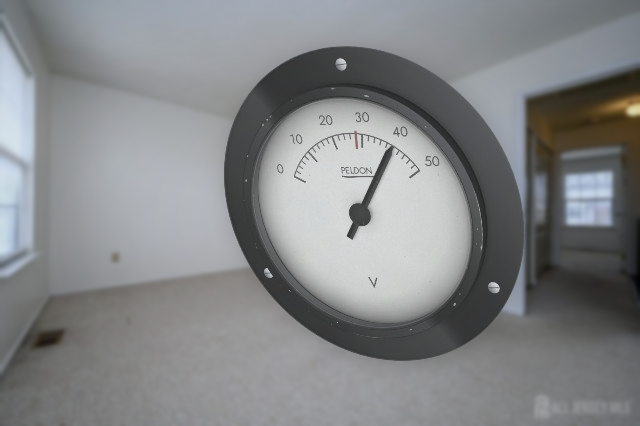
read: {"value": 40, "unit": "V"}
